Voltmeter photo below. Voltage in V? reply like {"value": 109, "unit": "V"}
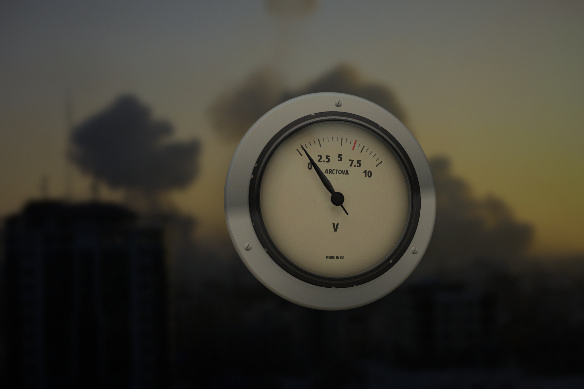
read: {"value": 0.5, "unit": "V"}
